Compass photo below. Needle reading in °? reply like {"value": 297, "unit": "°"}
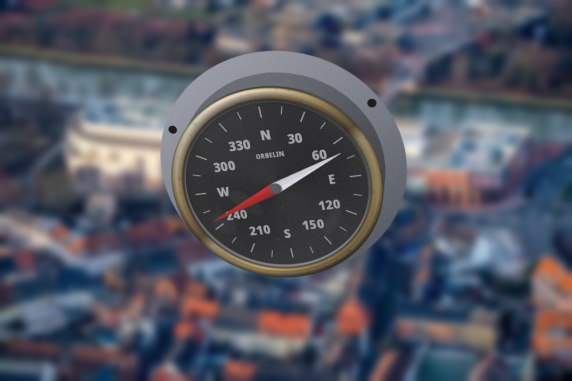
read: {"value": 247.5, "unit": "°"}
